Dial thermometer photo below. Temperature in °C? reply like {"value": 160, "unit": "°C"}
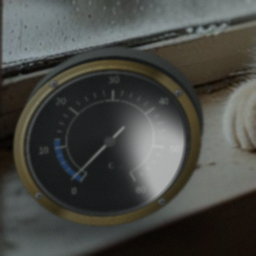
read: {"value": 2, "unit": "°C"}
